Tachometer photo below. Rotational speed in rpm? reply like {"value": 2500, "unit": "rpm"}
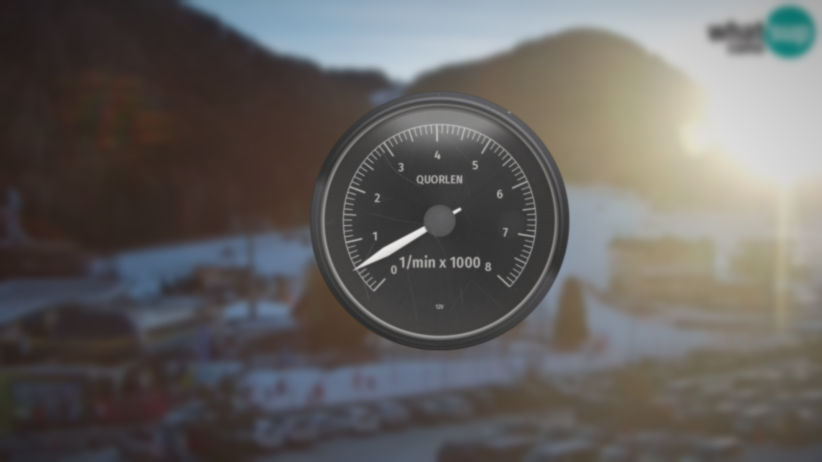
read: {"value": 500, "unit": "rpm"}
